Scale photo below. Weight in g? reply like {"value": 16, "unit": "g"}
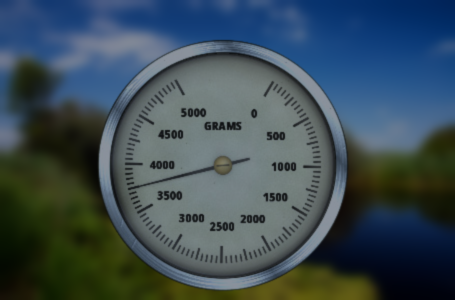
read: {"value": 3750, "unit": "g"}
